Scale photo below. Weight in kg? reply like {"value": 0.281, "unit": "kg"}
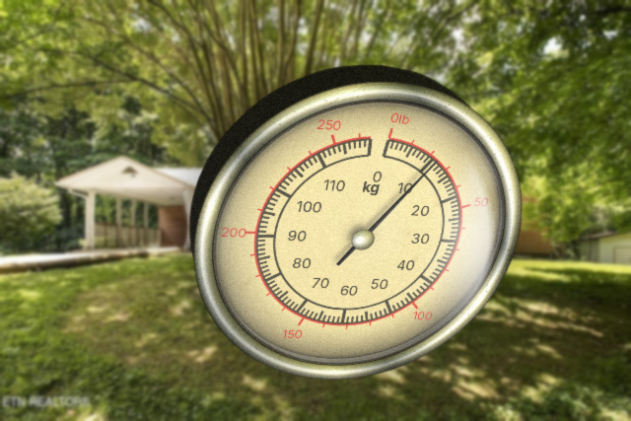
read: {"value": 10, "unit": "kg"}
